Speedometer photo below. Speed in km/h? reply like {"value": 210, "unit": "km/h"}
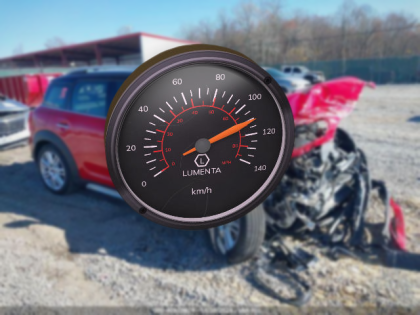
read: {"value": 110, "unit": "km/h"}
